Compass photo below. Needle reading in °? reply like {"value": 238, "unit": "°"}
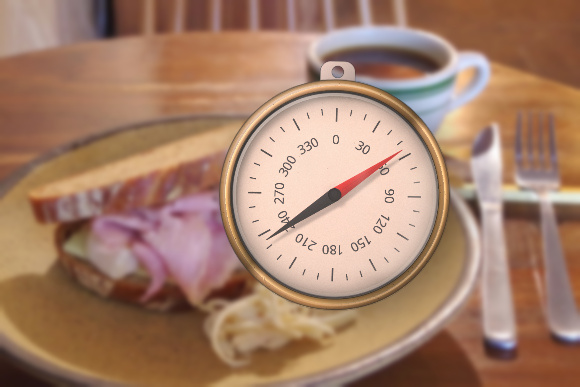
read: {"value": 55, "unit": "°"}
